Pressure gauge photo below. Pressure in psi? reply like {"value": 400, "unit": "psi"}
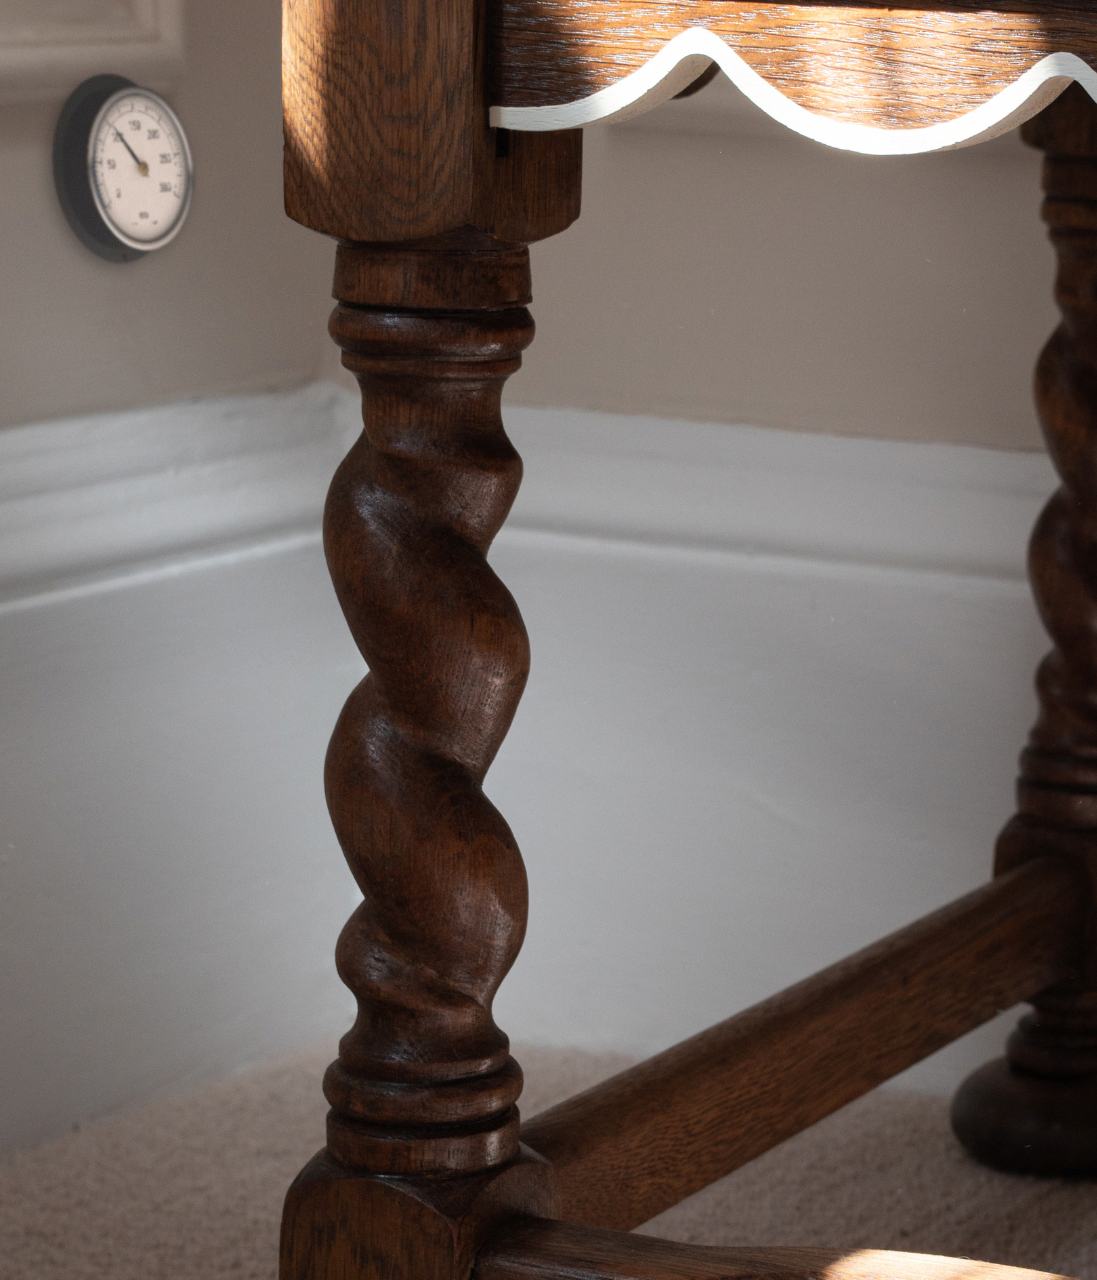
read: {"value": 100, "unit": "psi"}
